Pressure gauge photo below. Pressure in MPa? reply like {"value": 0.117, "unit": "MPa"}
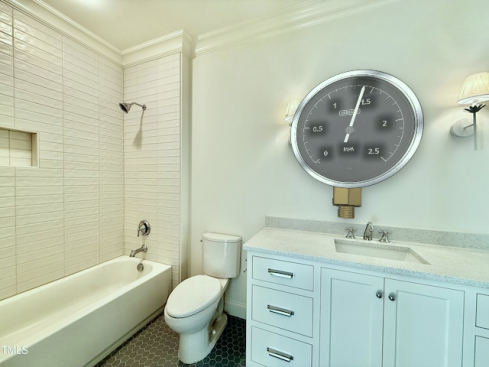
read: {"value": 1.4, "unit": "MPa"}
